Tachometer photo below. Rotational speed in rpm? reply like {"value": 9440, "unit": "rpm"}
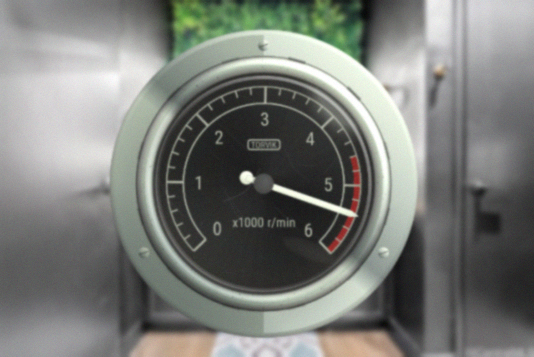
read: {"value": 5400, "unit": "rpm"}
